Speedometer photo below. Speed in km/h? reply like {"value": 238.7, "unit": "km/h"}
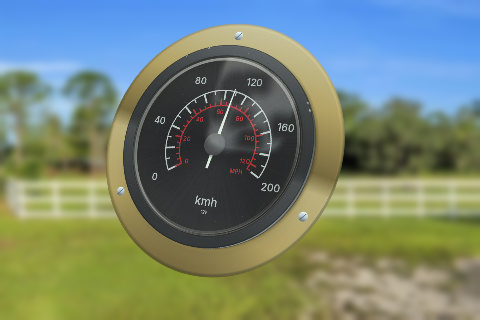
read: {"value": 110, "unit": "km/h"}
